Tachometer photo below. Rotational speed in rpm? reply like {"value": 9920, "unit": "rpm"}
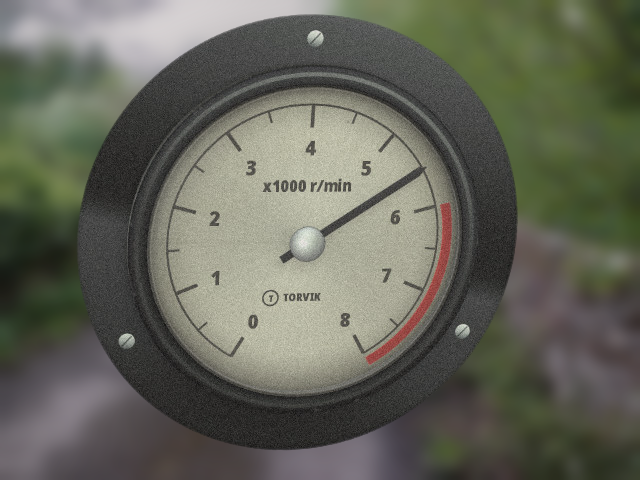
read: {"value": 5500, "unit": "rpm"}
